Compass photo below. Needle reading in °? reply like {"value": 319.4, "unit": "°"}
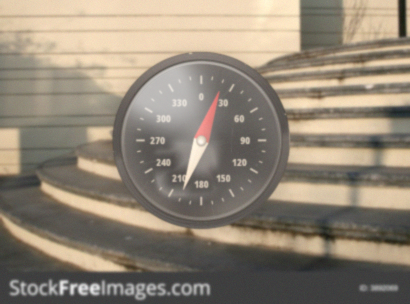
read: {"value": 20, "unit": "°"}
